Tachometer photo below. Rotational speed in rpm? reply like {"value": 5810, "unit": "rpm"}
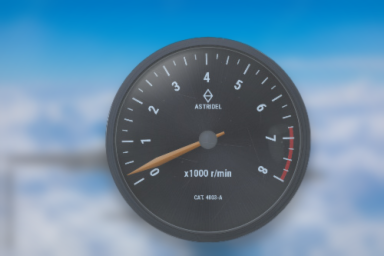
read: {"value": 250, "unit": "rpm"}
